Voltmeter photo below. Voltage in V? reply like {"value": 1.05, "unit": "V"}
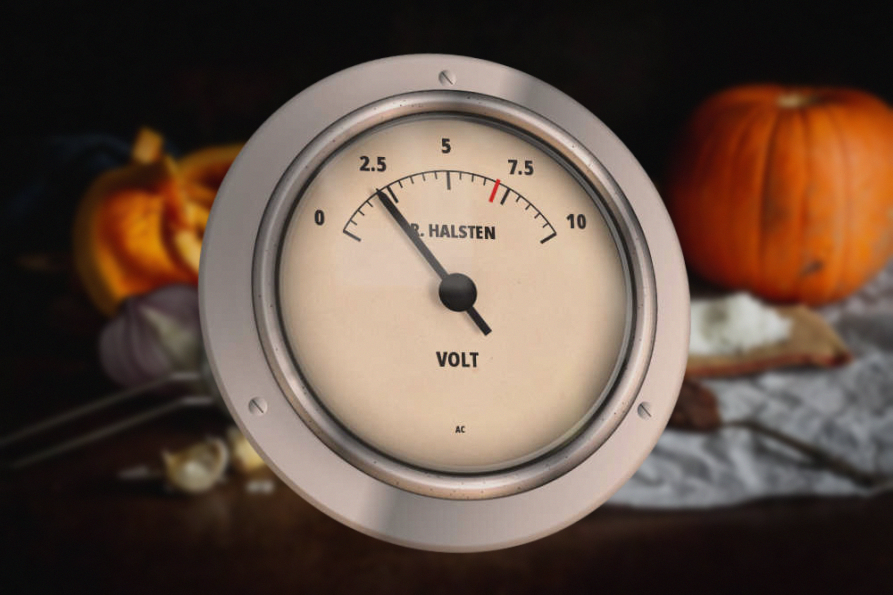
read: {"value": 2, "unit": "V"}
